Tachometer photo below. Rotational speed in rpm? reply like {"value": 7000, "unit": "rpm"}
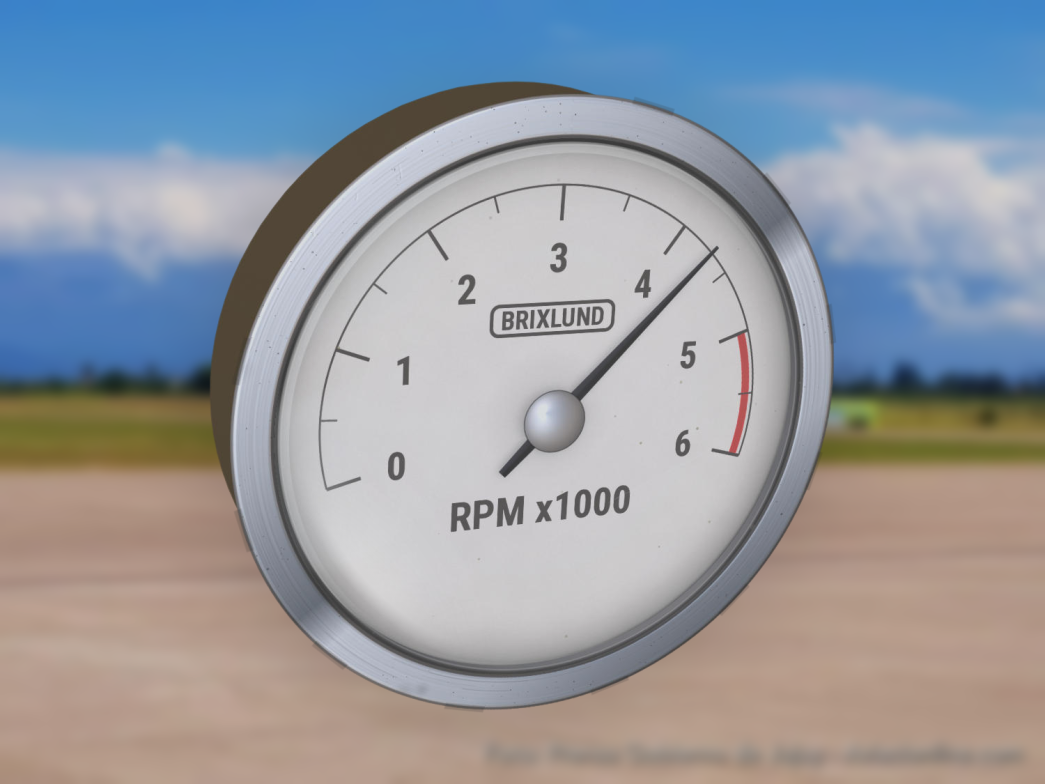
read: {"value": 4250, "unit": "rpm"}
